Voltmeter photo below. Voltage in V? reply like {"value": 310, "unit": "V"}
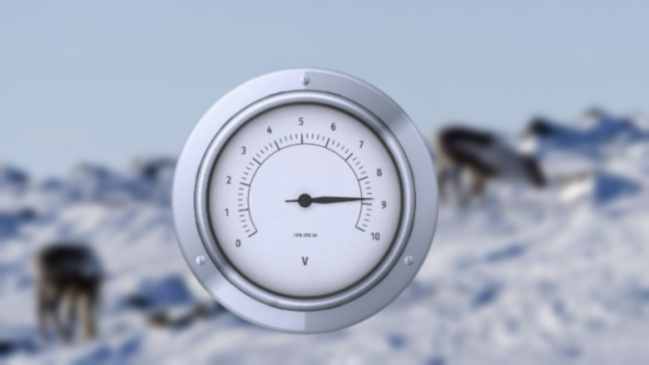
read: {"value": 8.8, "unit": "V"}
